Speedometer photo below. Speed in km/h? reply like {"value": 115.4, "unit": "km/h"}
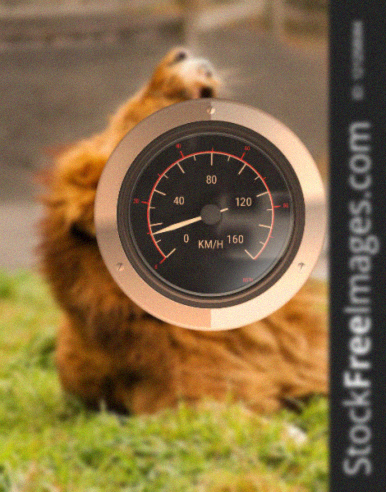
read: {"value": 15, "unit": "km/h"}
